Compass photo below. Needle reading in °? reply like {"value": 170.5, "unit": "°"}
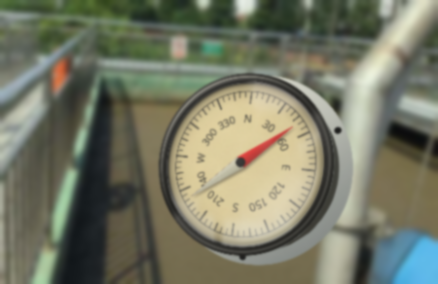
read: {"value": 50, "unit": "°"}
